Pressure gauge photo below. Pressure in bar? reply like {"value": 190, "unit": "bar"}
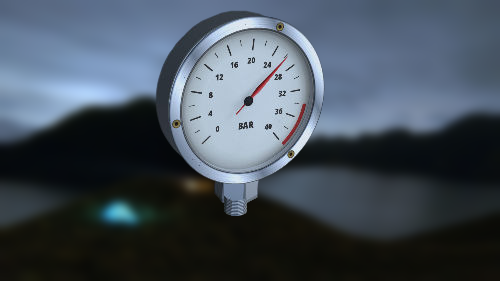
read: {"value": 26, "unit": "bar"}
